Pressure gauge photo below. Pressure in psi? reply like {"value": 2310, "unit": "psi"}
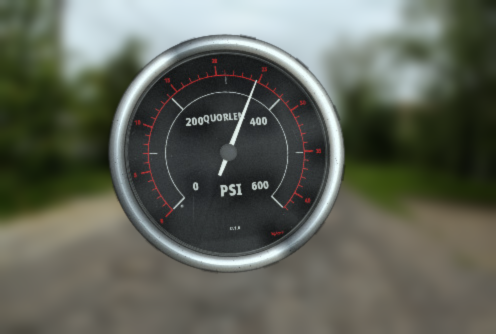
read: {"value": 350, "unit": "psi"}
